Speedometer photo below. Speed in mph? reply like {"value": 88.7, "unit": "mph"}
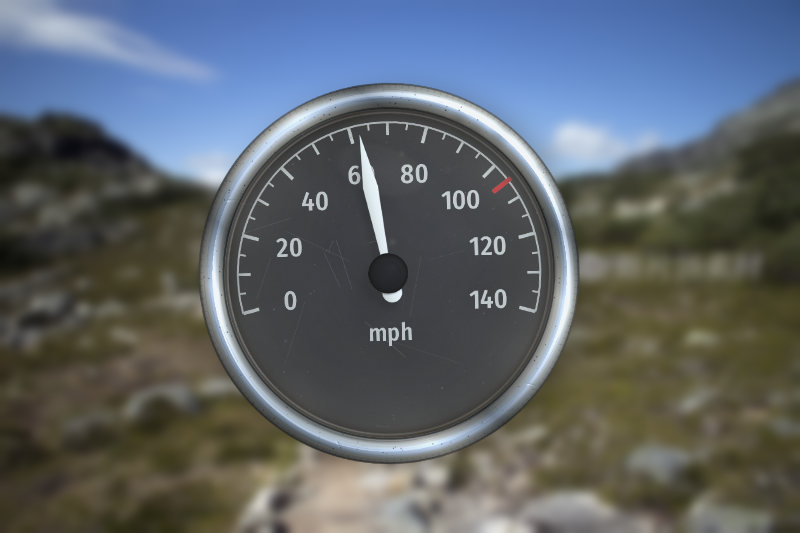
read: {"value": 62.5, "unit": "mph"}
